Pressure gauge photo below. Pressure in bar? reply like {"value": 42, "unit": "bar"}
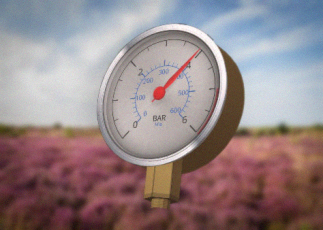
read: {"value": 4, "unit": "bar"}
